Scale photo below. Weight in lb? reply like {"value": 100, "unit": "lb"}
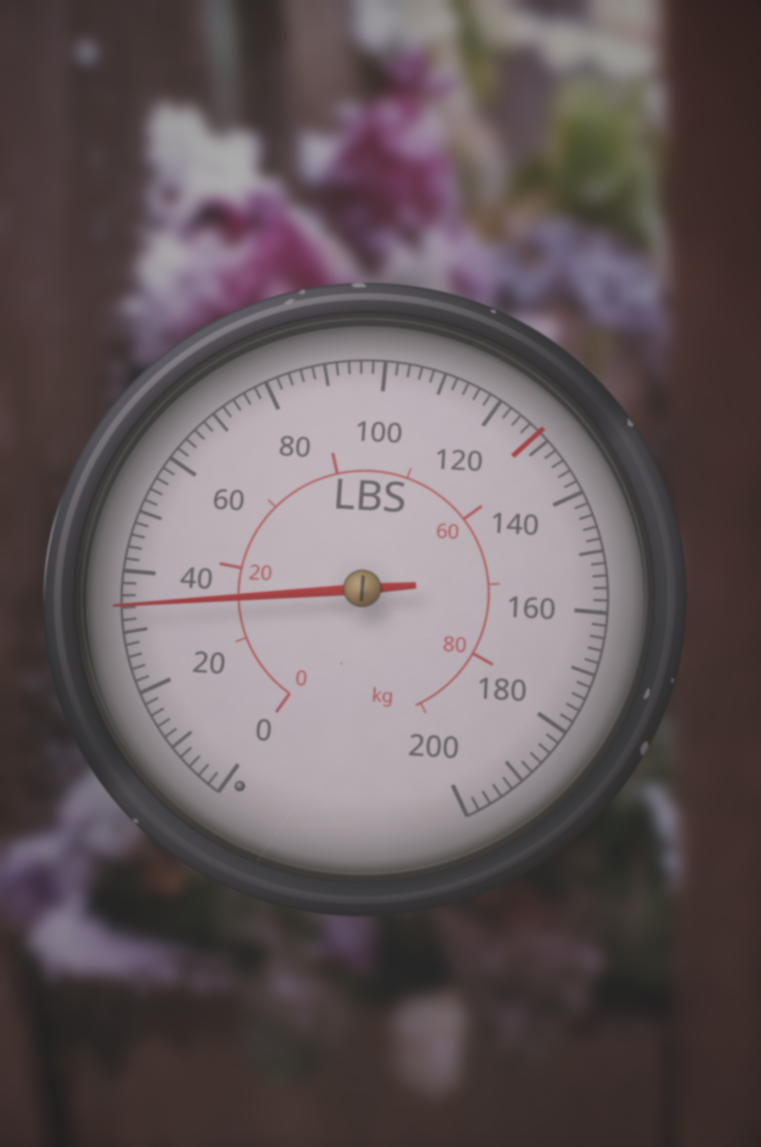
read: {"value": 34, "unit": "lb"}
